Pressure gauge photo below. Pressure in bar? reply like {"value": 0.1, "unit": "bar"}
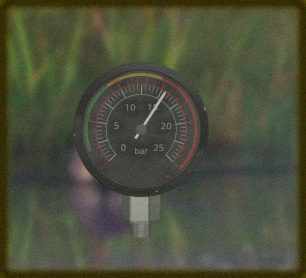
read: {"value": 15.5, "unit": "bar"}
